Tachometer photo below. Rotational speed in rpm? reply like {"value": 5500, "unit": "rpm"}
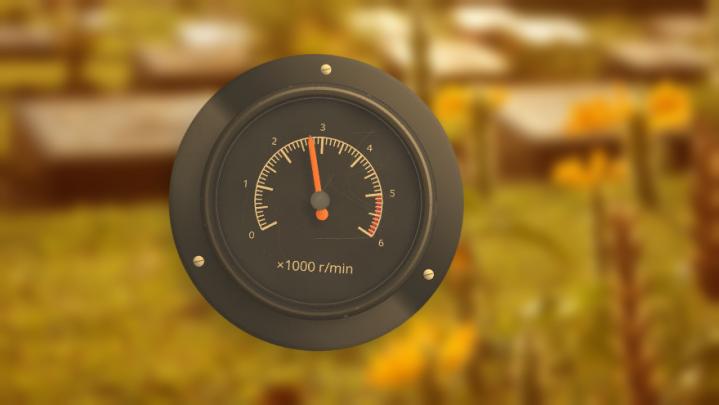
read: {"value": 2700, "unit": "rpm"}
